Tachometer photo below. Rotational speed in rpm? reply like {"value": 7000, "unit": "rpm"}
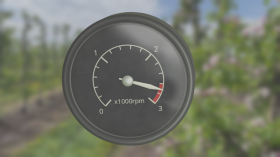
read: {"value": 2700, "unit": "rpm"}
